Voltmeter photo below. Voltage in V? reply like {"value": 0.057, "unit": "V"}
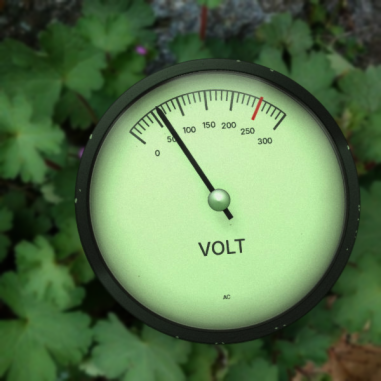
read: {"value": 60, "unit": "V"}
